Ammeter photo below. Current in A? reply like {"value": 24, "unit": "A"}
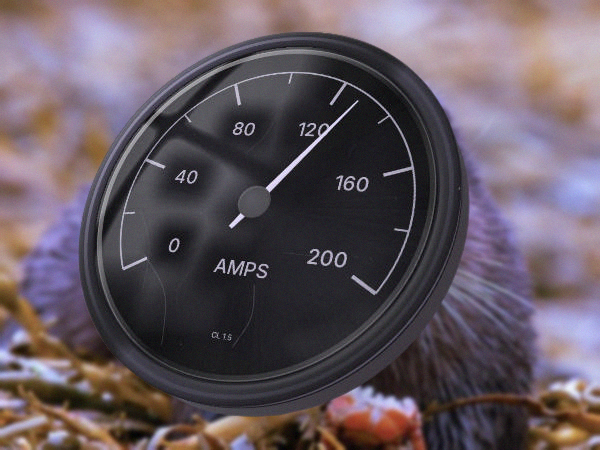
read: {"value": 130, "unit": "A"}
